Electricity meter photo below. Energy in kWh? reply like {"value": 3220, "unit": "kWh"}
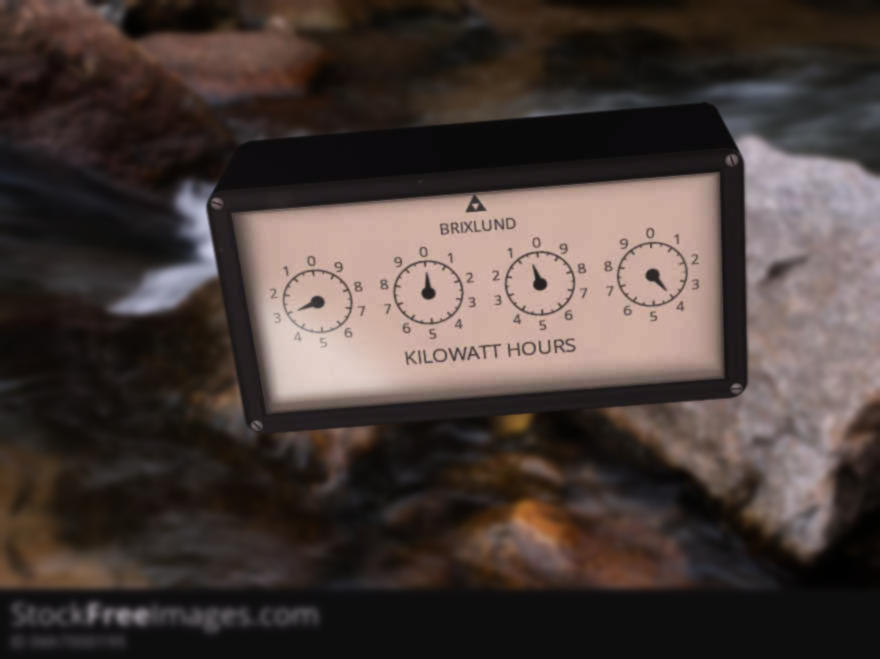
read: {"value": 3004, "unit": "kWh"}
